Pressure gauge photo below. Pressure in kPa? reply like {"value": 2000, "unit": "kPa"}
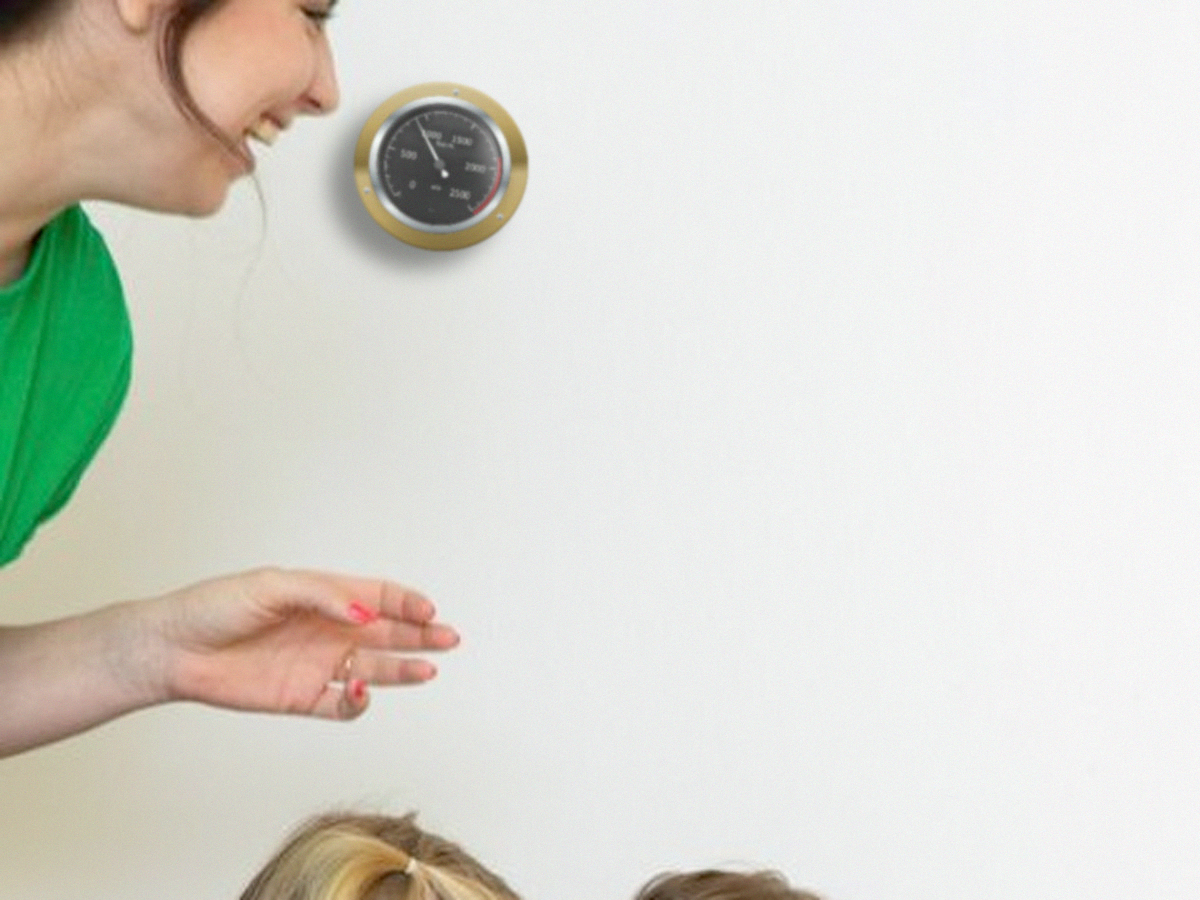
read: {"value": 900, "unit": "kPa"}
